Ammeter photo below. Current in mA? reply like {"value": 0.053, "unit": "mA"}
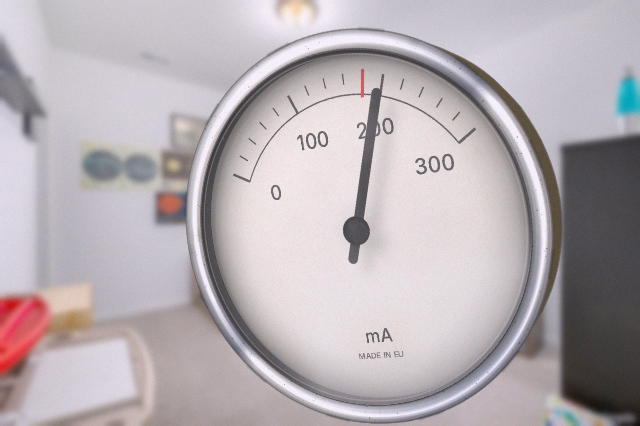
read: {"value": 200, "unit": "mA"}
